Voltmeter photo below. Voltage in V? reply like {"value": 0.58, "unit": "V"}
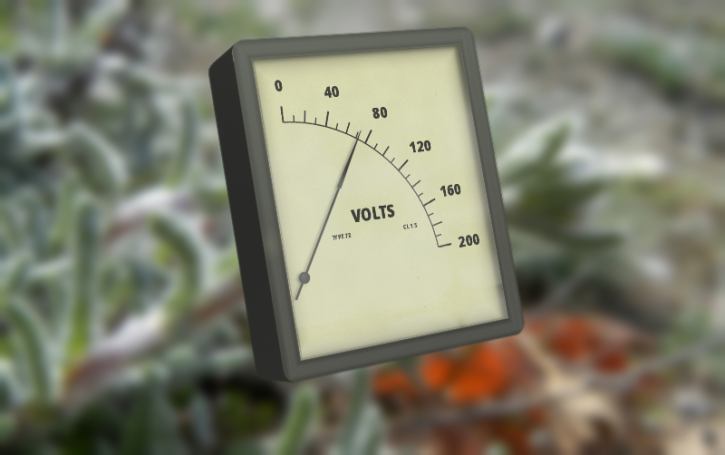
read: {"value": 70, "unit": "V"}
